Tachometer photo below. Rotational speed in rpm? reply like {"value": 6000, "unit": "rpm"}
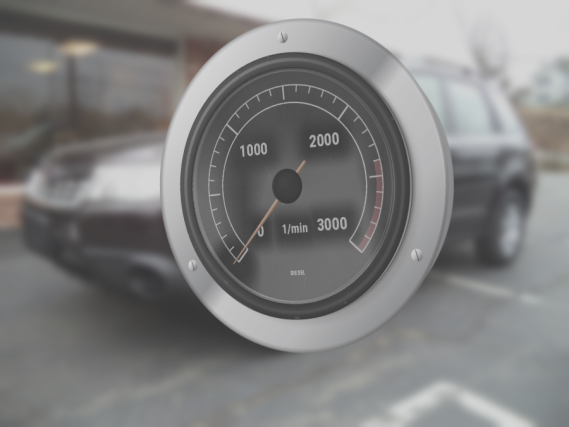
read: {"value": 0, "unit": "rpm"}
